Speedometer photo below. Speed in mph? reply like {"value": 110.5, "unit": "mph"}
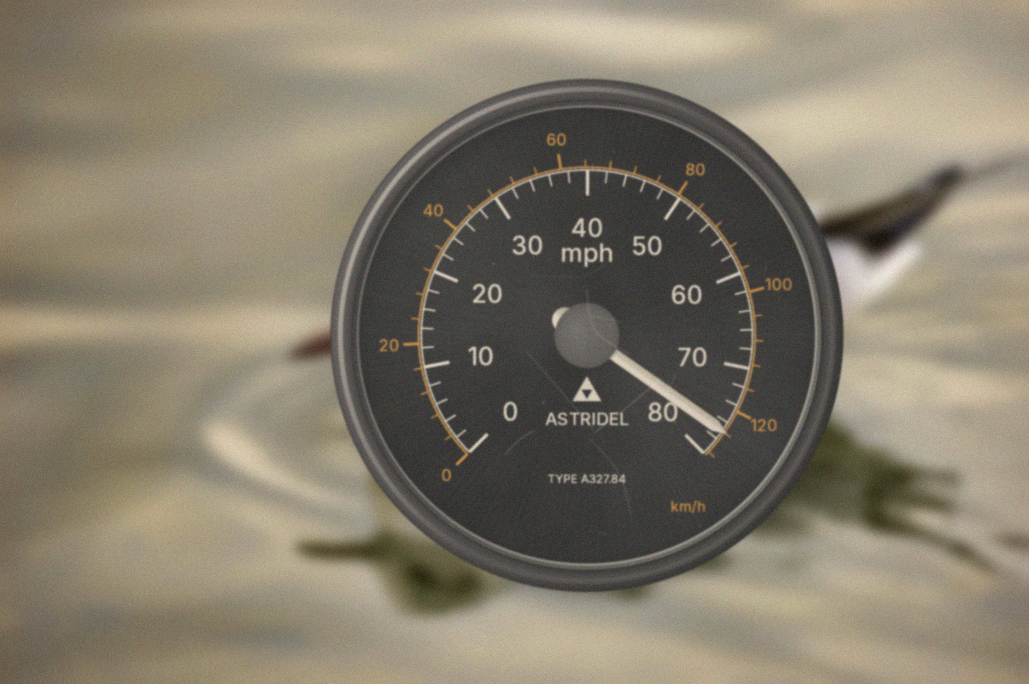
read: {"value": 77, "unit": "mph"}
